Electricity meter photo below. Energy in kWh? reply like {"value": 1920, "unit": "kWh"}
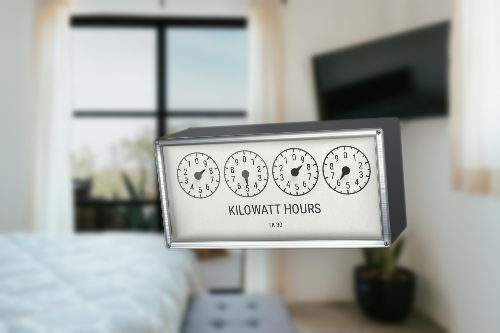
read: {"value": 8486, "unit": "kWh"}
